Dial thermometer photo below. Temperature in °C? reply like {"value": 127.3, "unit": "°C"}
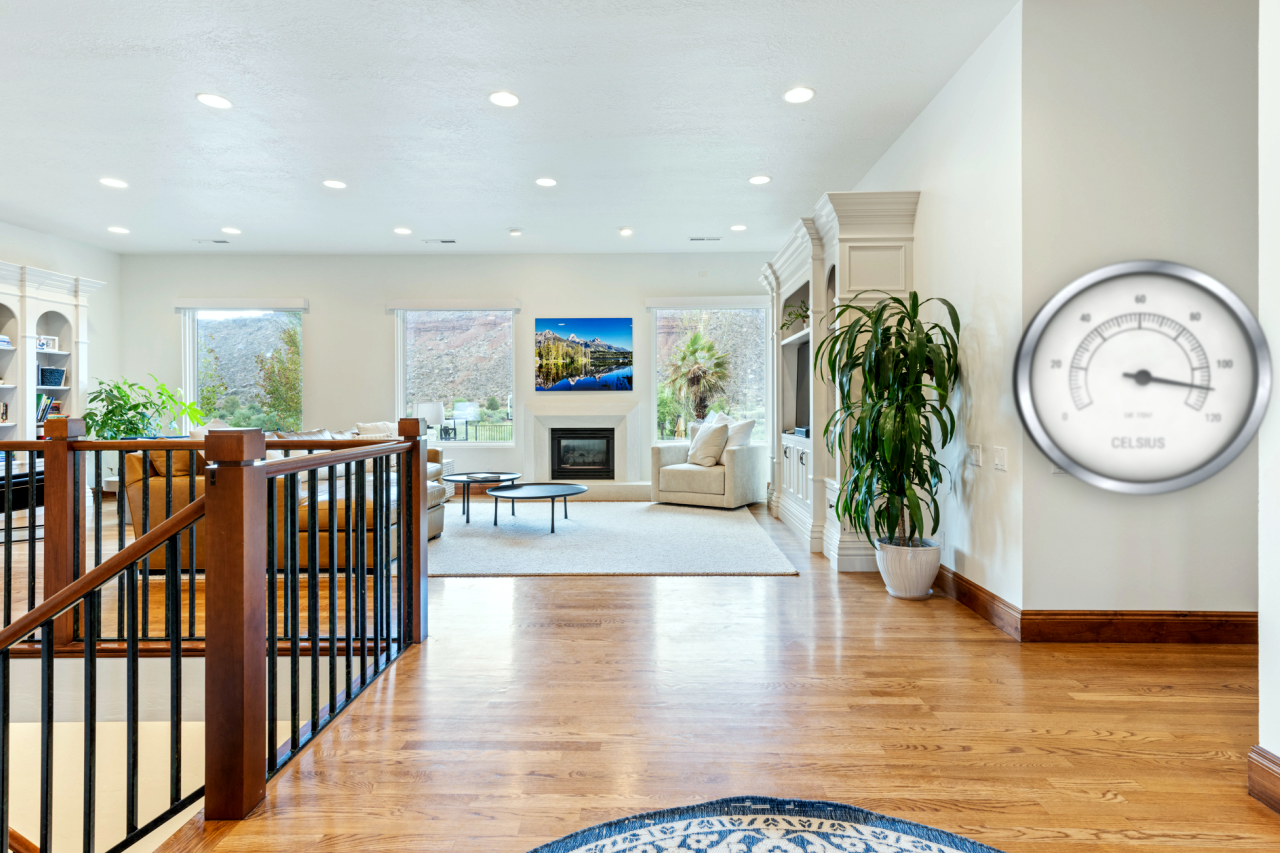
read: {"value": 110, "unit": "°C"}
